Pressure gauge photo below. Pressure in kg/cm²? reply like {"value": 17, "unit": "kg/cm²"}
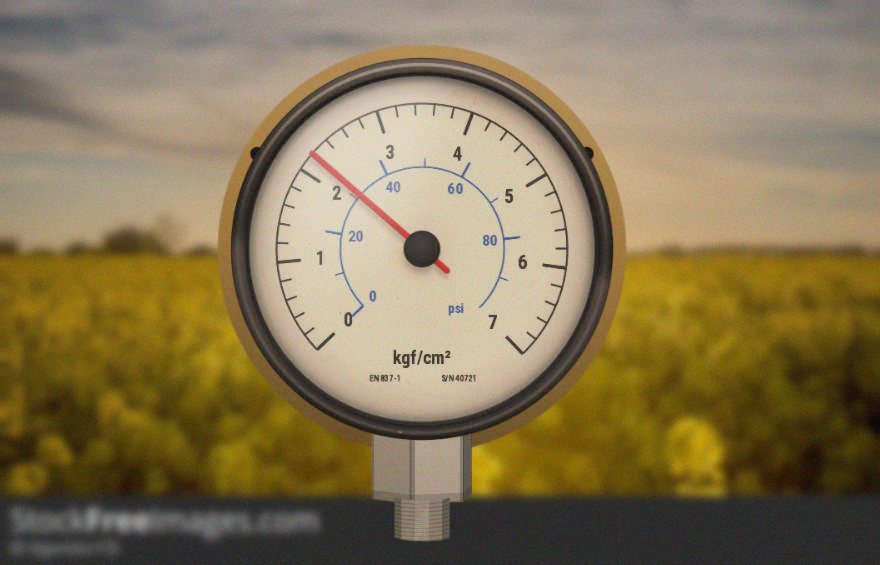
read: {"value": 2.2, "unit": "kg/cm²"}
